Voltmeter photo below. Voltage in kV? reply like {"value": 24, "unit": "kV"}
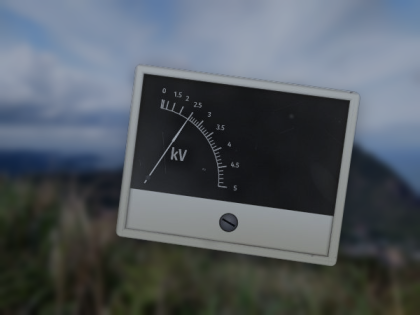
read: {"value": 2.5, "unit": "kV"}
